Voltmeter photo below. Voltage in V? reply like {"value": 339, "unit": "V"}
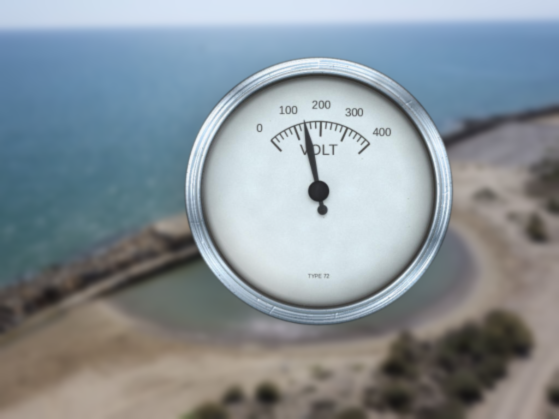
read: {"value": 140, "unit": "V"}
